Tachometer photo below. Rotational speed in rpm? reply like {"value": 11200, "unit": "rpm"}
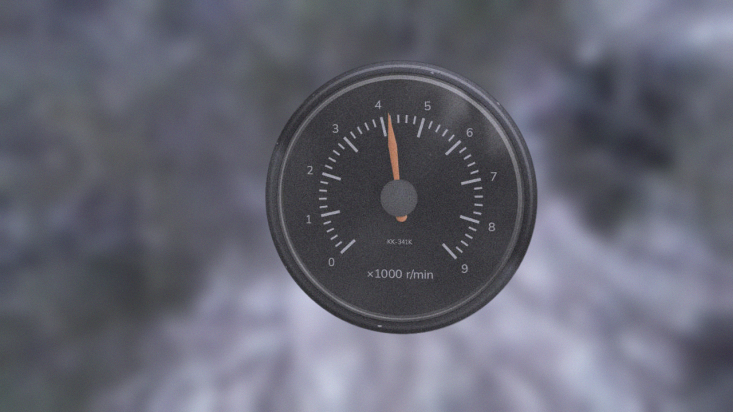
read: {"value": 4200, "unit": "rpm"}
